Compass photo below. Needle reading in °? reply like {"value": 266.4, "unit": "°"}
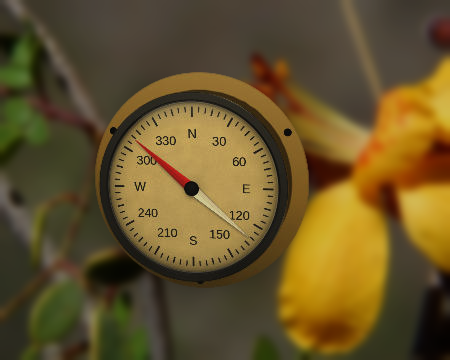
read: {"value": 310, "unit": "°"}
